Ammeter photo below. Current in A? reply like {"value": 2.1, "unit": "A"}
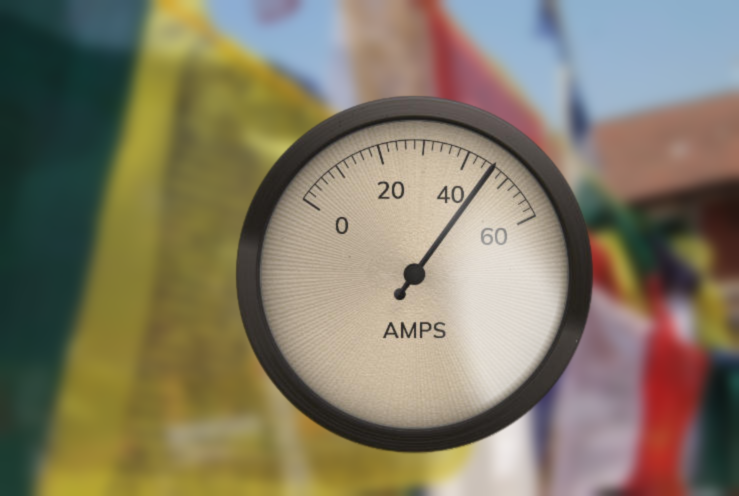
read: {"value": 46, "unit": "A"}
